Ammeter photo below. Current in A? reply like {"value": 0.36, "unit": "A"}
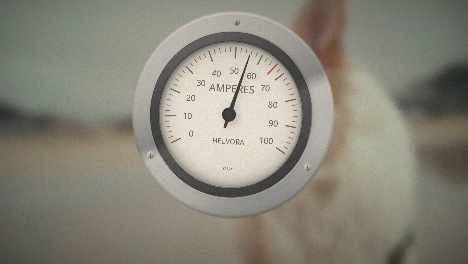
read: {"value": 56, "unit": "A"}
